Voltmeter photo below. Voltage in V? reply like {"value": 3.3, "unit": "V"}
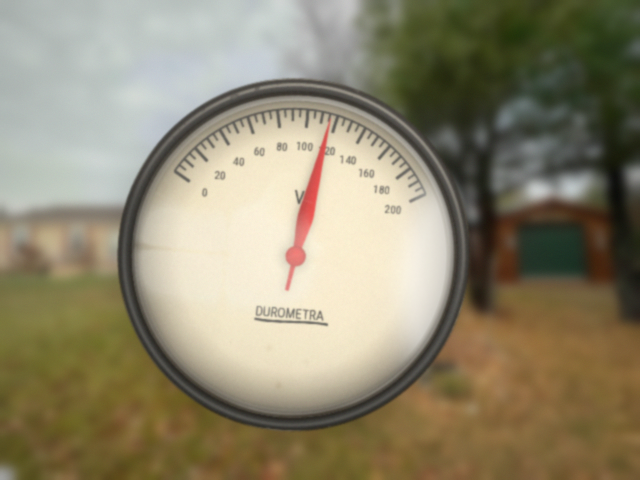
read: {"value": 115, "unit": "V"}
